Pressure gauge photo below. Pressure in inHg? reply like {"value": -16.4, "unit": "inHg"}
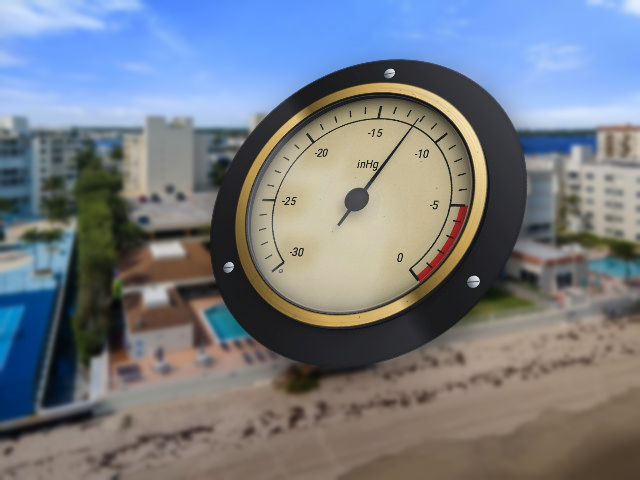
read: {"value": -12, "unit": "inHg"}
